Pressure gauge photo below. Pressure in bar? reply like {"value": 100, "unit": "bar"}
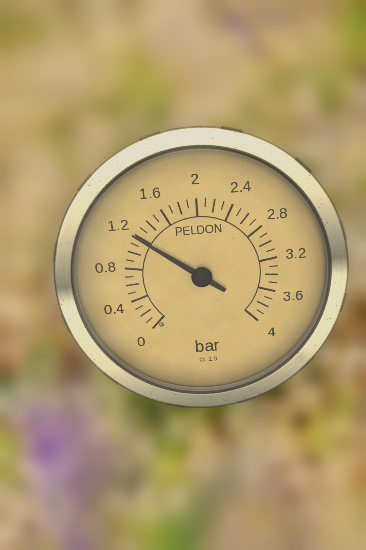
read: {"value": 1.2, "unit": "bar"}
